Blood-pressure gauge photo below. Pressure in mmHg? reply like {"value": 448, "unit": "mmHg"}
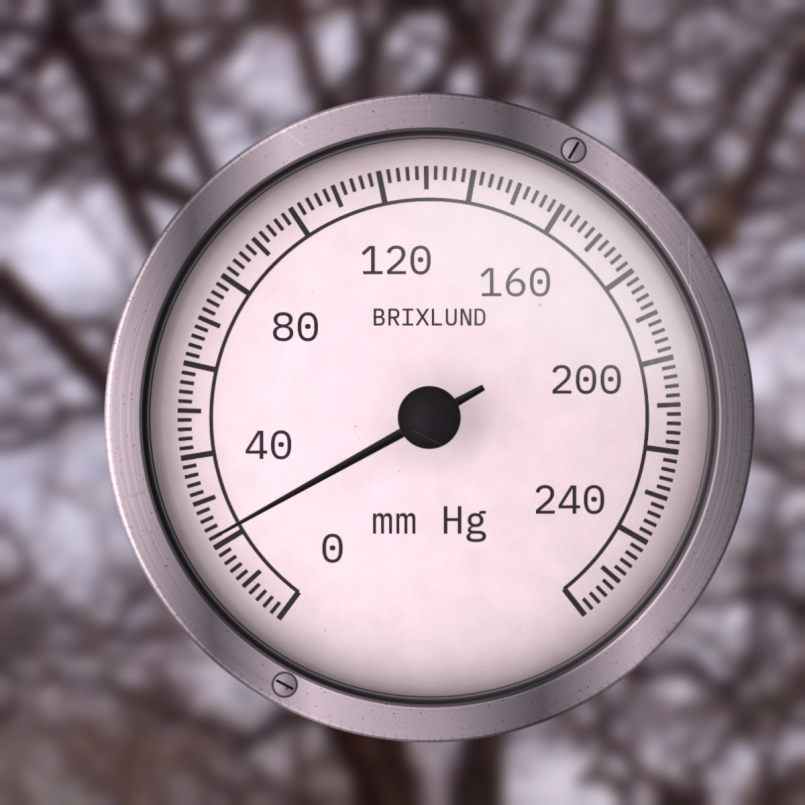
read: {"value": 22, "unit": "mmHg"}
